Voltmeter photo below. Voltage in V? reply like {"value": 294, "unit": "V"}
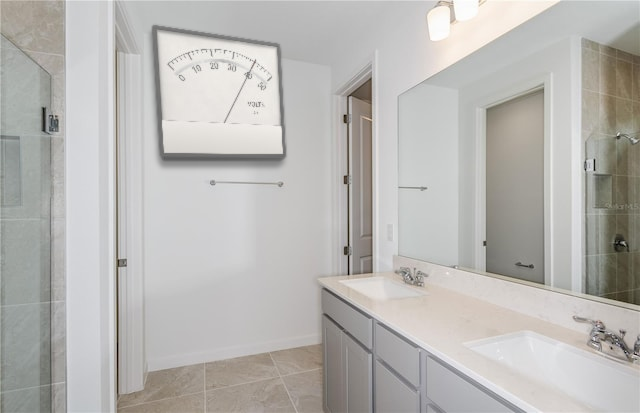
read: {"value": 40, "unit": "V"}
